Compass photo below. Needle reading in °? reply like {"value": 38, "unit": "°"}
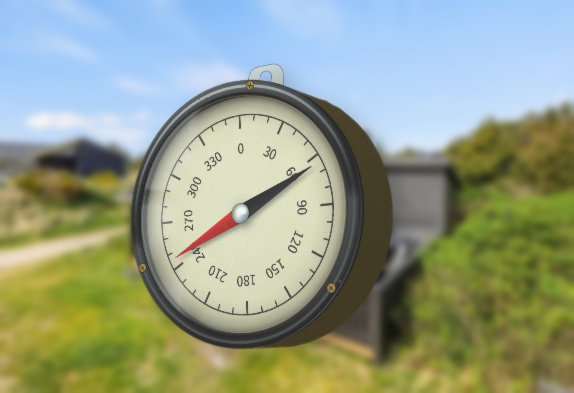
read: {"value": 245, "unit": "°"}
